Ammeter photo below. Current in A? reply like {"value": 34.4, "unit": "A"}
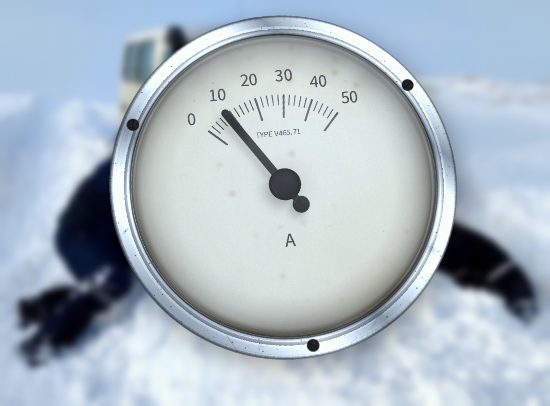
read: {"value": 8, "unit": "A"}
